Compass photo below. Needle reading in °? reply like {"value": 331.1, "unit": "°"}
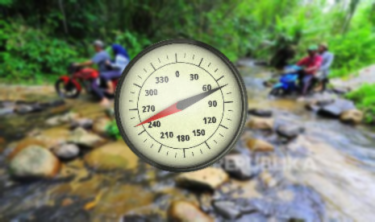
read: {"value": 250, "unit": "°"}
